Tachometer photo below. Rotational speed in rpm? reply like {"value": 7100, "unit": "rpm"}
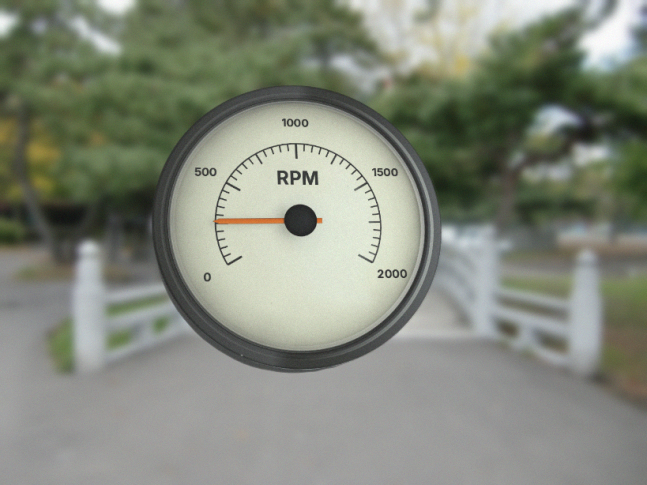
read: {"value": 250, "unit": "rpm"}
